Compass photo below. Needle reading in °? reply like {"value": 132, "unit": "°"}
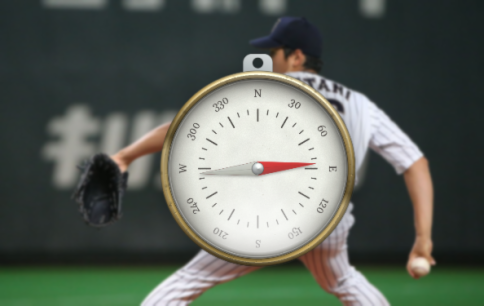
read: {"value": 85, "unit": "°"}
